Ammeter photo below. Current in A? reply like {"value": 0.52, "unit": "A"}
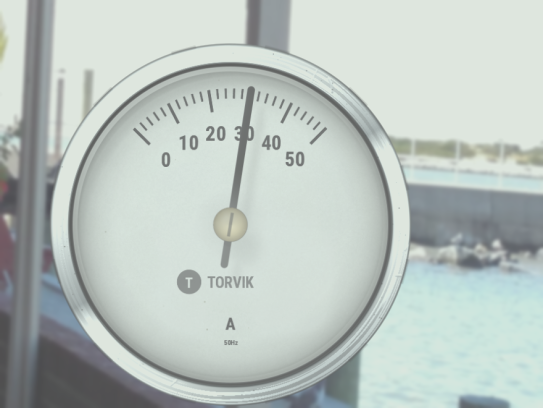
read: {"value": 30, "unit": "A"}
